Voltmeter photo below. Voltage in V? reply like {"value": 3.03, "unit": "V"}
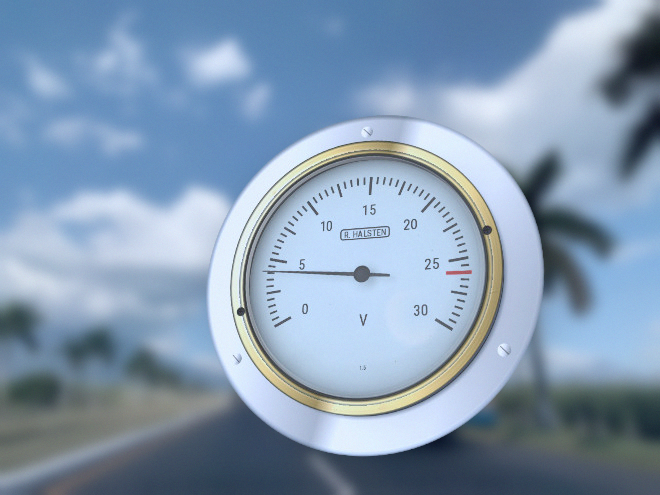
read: {"value": 4, "unit": "V"}
